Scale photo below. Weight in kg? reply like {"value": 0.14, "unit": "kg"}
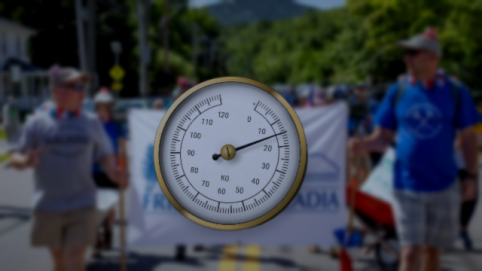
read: {"value": 15, "unit": "kg"}
